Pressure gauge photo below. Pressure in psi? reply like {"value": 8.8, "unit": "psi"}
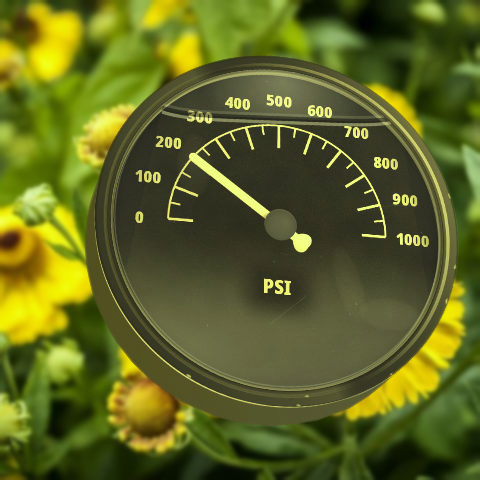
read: {"value": 200, "unit": "psi"}
